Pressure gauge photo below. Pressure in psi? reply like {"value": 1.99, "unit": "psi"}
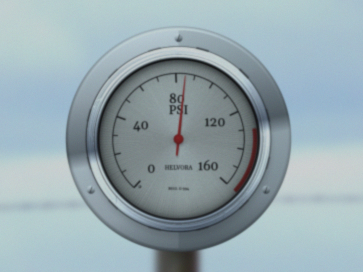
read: {"value": 85, "unit": "psi"}
